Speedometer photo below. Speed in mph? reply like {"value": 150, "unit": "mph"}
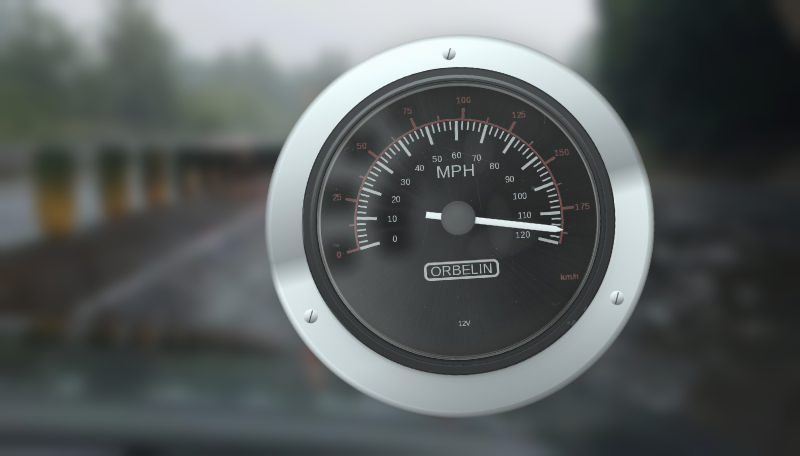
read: {"value": 116, "unit": "mph"}
